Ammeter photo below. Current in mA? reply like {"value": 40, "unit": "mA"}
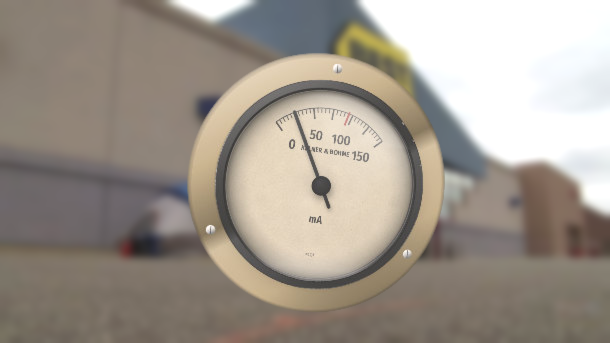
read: {"value": 25, "unit": "mA"}
